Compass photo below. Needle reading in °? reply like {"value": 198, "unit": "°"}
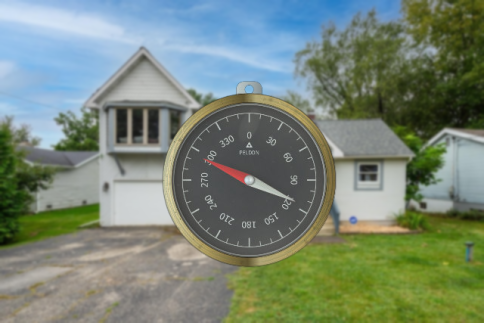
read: {"value": 295, "unit": "°"}
